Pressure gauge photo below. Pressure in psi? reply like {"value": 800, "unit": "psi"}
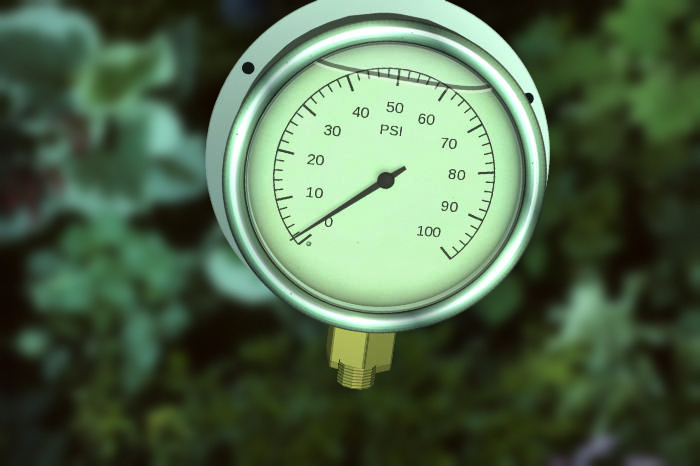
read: {"value": 2, "unit": "psi"}
